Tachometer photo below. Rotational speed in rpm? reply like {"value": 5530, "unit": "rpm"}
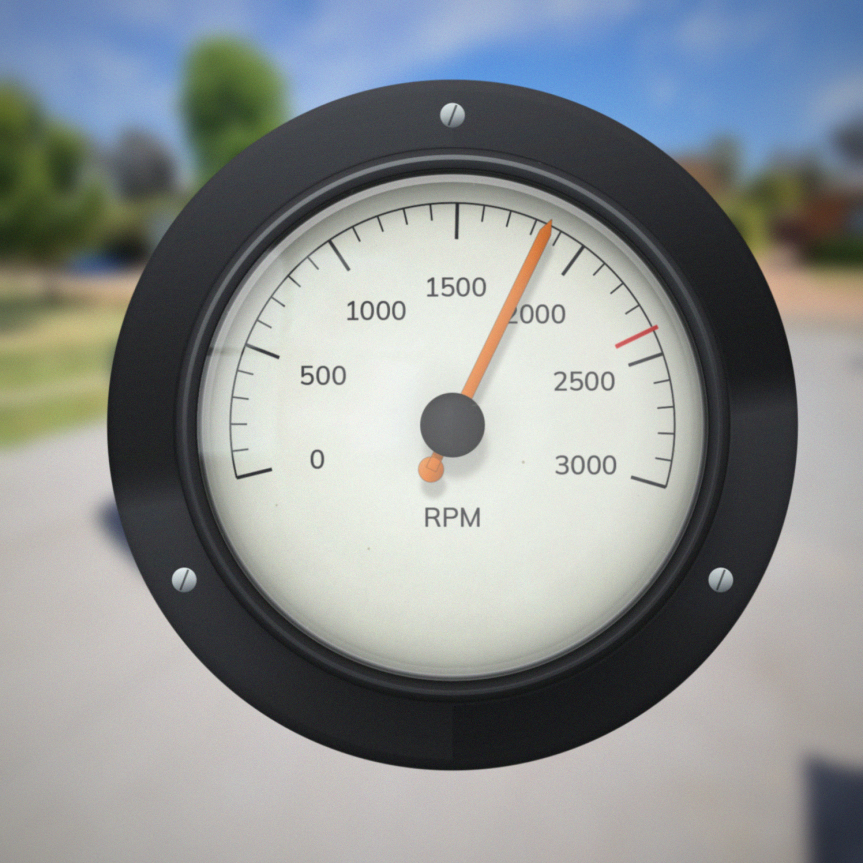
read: {"value": 1850, "unit": "rpm"}
